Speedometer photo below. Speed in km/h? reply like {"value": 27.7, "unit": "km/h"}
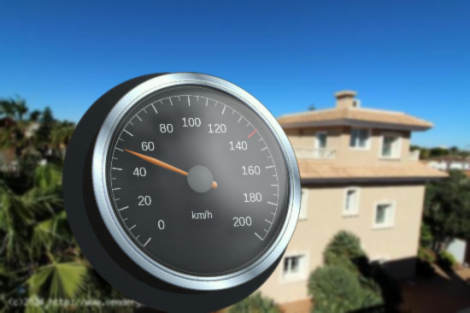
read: {"value": 50, "unit": "km/h"}
